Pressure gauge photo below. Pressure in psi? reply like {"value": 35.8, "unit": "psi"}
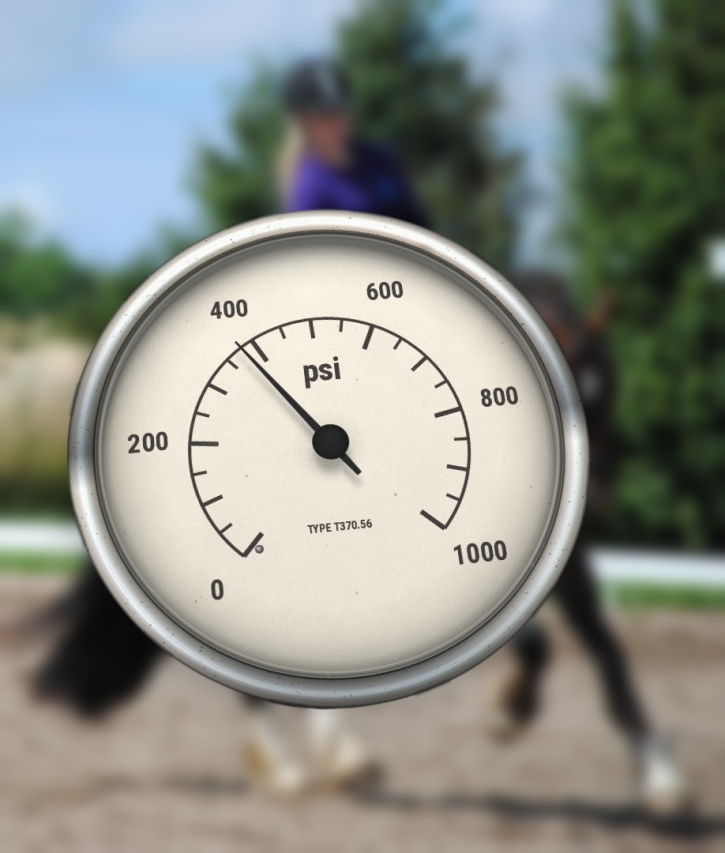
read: {"value": 375, "unit": "psi"}
